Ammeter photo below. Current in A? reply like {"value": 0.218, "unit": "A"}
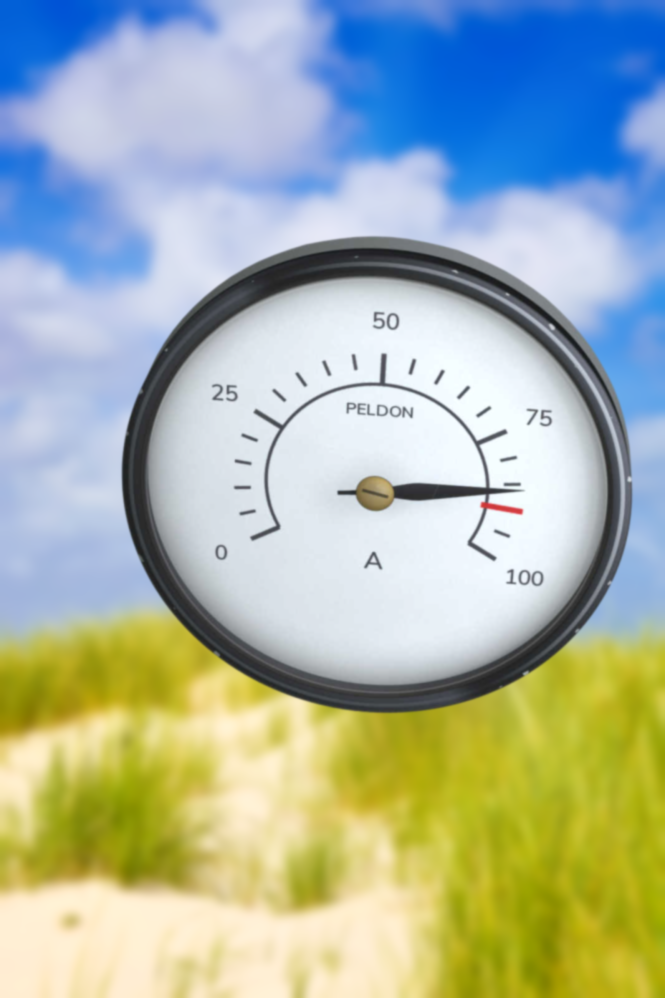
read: {"value": 85, "unit": "A"}
